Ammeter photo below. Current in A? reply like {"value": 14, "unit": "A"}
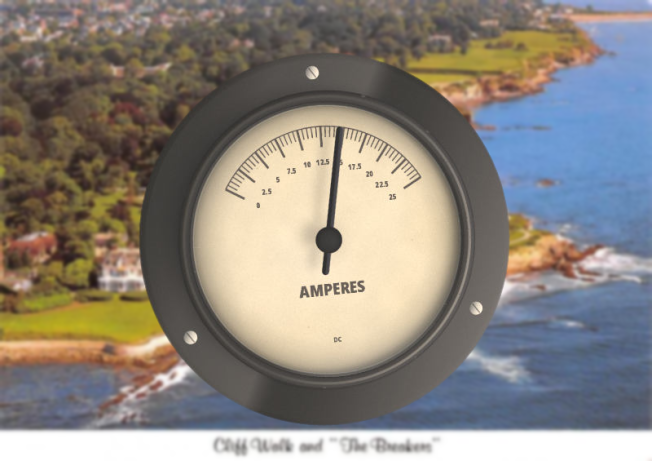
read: {"value": 14.5, "unit": "A"}
